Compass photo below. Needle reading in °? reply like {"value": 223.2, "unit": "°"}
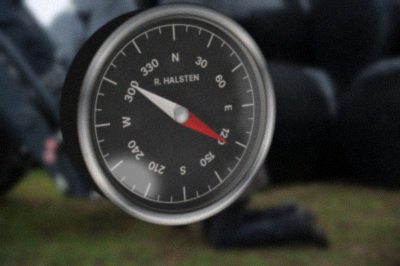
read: {"value": 125, "unit": "°"}
